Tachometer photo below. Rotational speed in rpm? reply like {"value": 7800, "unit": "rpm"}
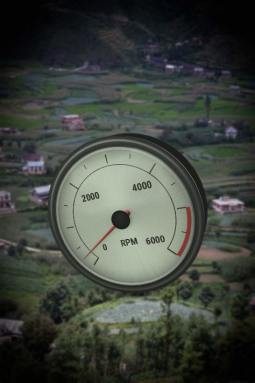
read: {"value": 250, "unit": "rpm"}
